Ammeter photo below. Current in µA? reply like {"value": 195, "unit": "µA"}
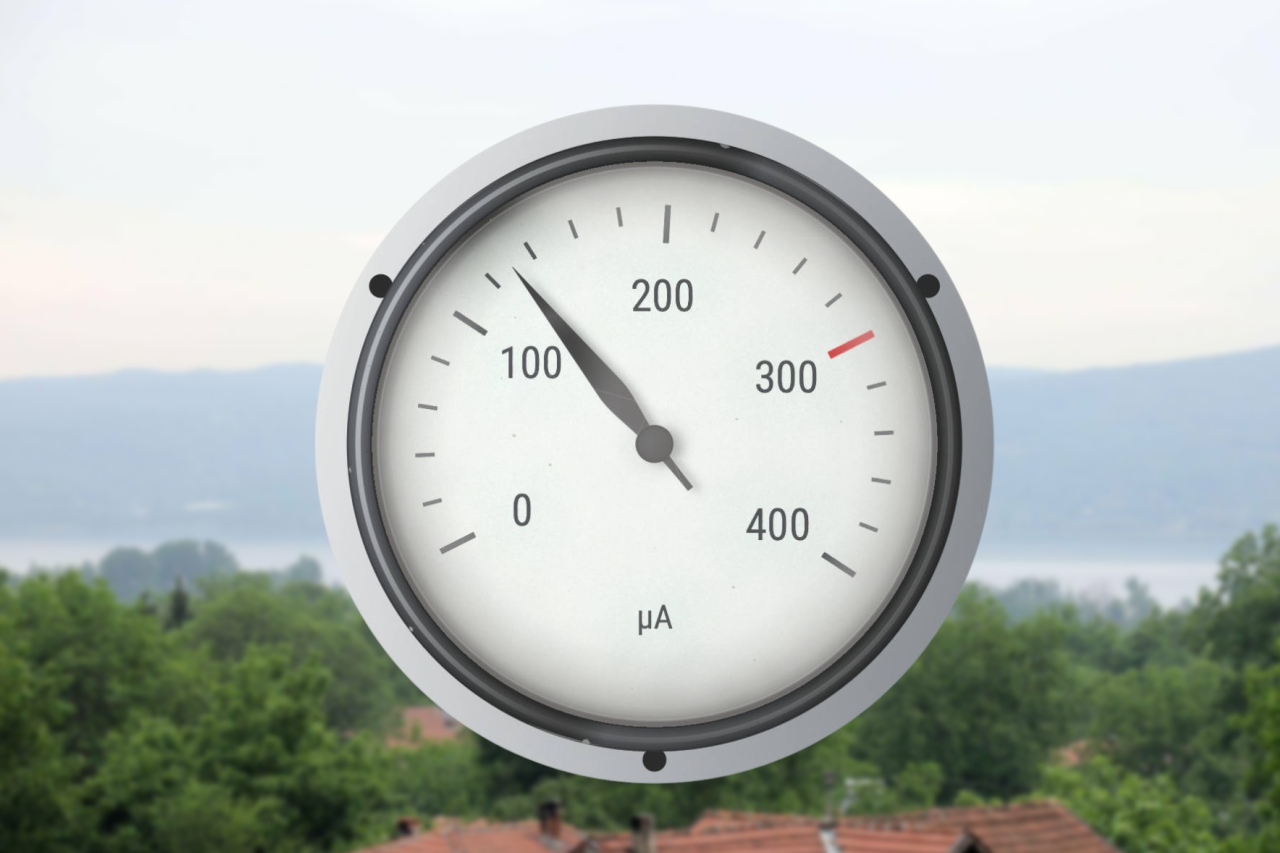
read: {"value": 130, "unit": "µA"}
